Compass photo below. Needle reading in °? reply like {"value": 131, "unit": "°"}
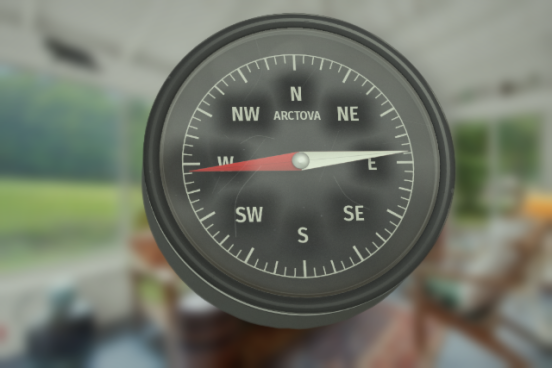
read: {"value": 265, "unit": "°"}
